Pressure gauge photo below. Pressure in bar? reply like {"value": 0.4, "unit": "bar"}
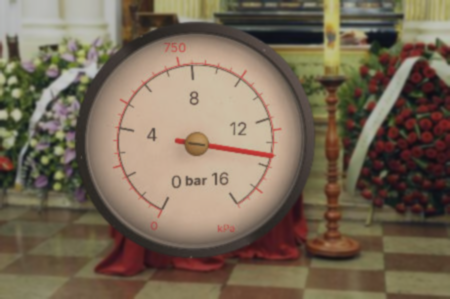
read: {"value": 13.5, "unit": "bar"}
